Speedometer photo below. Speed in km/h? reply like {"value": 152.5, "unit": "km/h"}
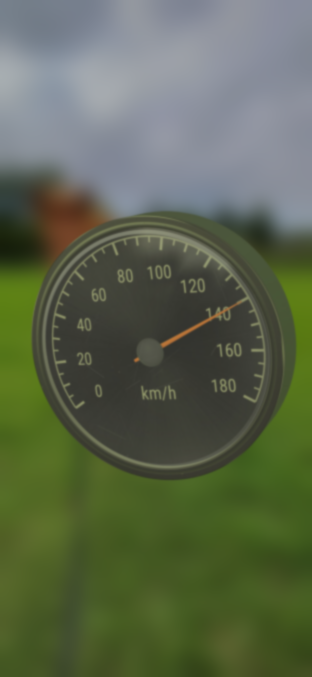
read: {"value": 140, "unit": "km/h"}
